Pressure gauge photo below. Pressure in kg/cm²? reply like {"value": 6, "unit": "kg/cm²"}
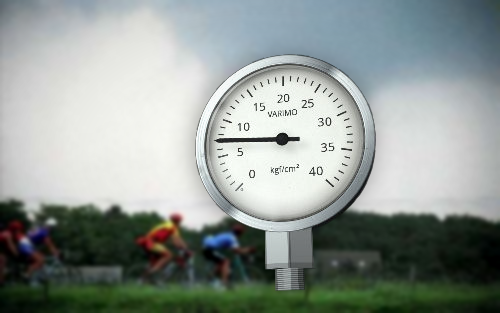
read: {"value": 7, "unit": "kg/cm²"}
